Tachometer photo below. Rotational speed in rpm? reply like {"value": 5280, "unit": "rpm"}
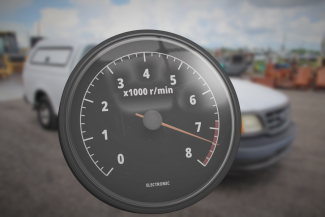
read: {"value": 7400, "unit": "rpm"}
